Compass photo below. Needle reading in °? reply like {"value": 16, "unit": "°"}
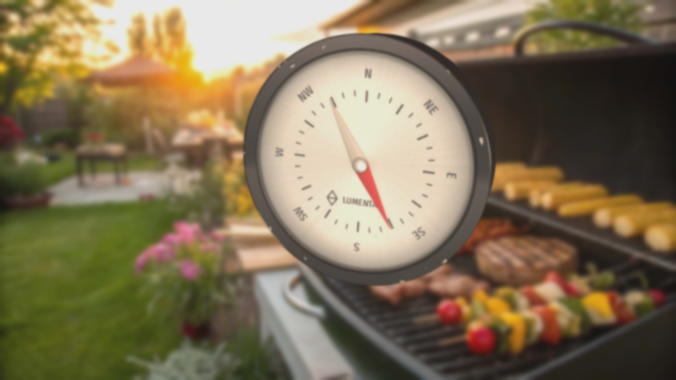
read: {"value": 150, "unit": "°"}
